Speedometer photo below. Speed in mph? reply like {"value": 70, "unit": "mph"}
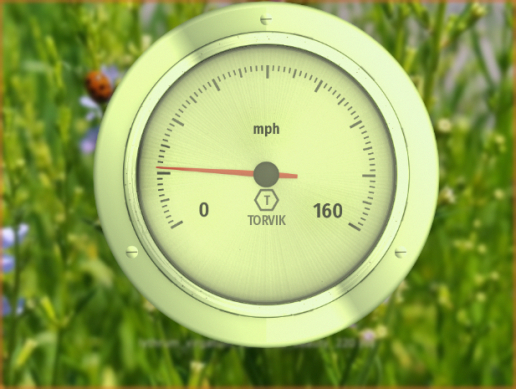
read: {"value": 22, "unit": "mph"}
